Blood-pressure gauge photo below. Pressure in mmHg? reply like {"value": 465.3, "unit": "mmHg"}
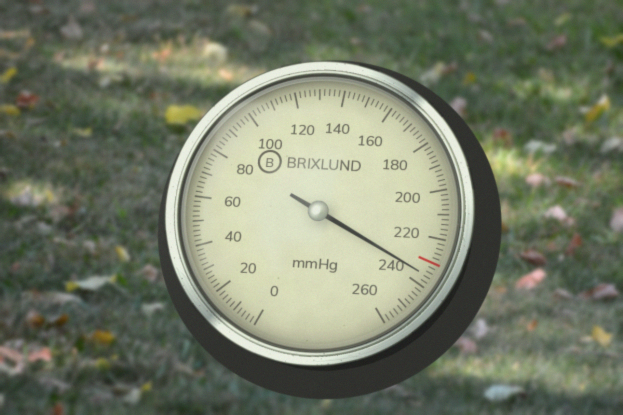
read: {"value": 236, "unit": "mmHg"}
